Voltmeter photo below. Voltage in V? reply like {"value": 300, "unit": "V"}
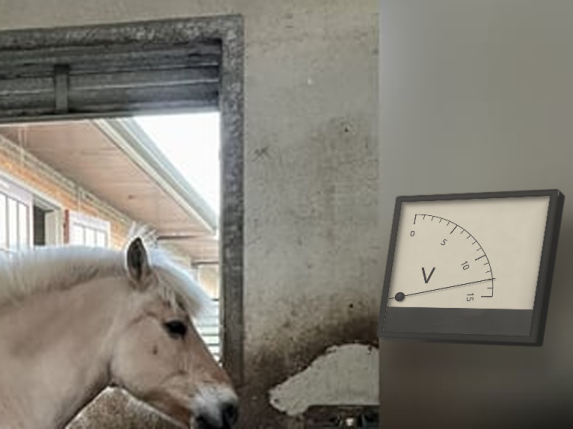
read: {"value": 13, "unit": "V"}
